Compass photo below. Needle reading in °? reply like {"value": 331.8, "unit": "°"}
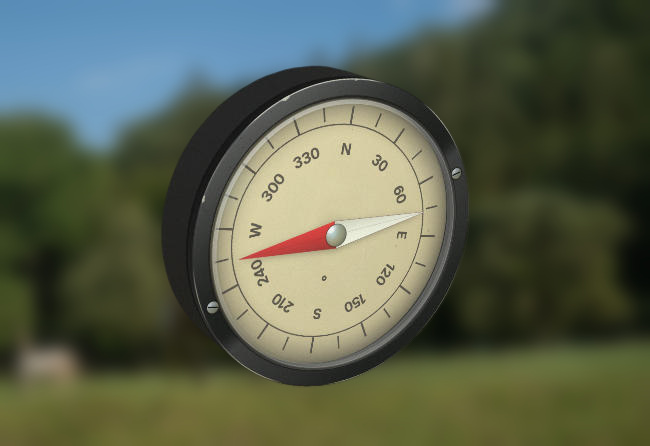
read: {"value": 255, "unit": "°"}
